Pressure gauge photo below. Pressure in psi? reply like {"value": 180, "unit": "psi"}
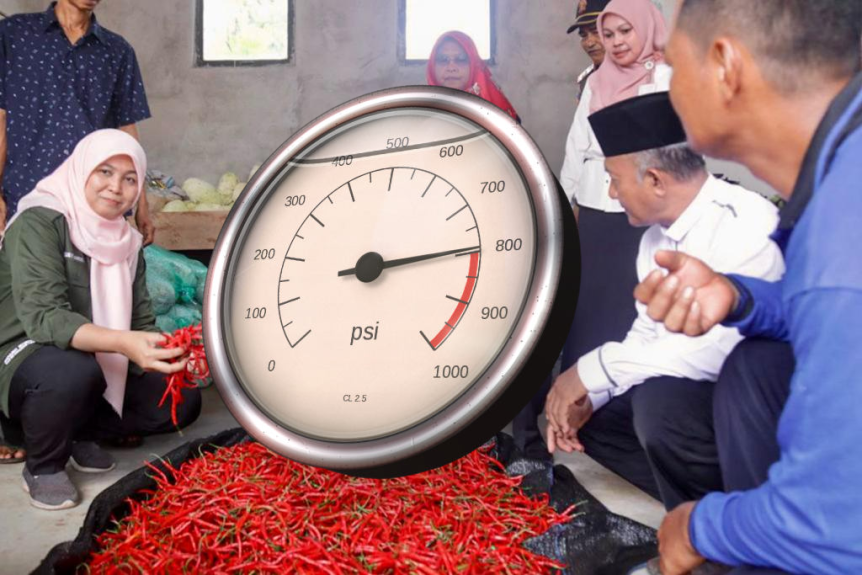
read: {"value": 800, "unit": "psi"}
